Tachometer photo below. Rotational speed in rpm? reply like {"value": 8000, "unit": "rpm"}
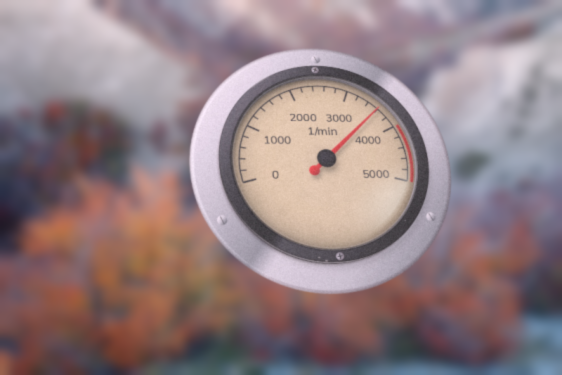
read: {"value": 3600, "unit": "rpm"}
